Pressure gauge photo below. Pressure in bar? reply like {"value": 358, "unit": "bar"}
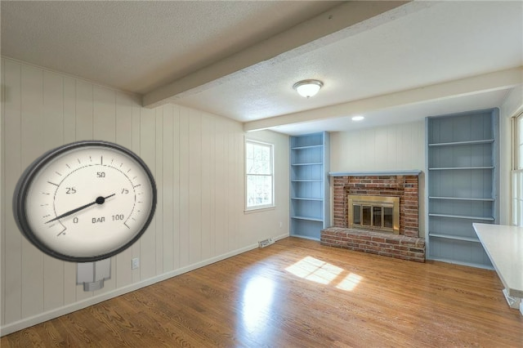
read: {"value": 7.5, "unit": "bar"}
